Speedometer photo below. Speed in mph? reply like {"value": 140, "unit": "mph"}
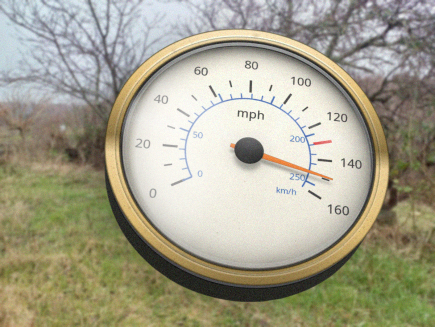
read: {"value": 150, "unit": "mph"}
